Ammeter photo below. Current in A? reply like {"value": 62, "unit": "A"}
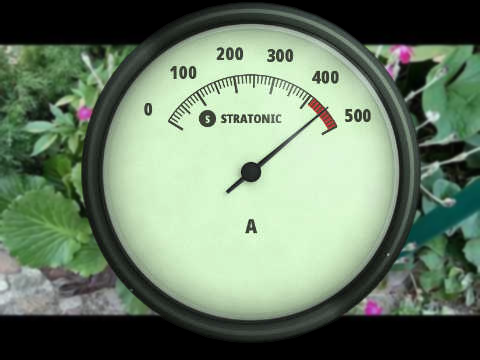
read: {"value": 450, "unit": "A"}
